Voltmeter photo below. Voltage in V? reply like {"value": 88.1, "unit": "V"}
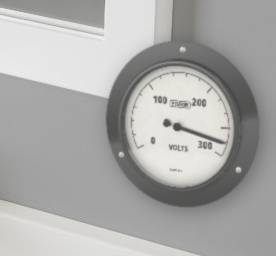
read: {"value": 280, "unit": "V"}
